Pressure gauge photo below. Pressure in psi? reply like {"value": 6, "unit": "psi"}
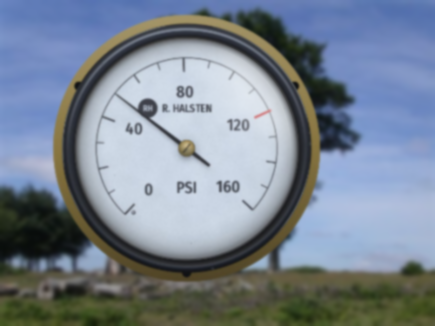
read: {"value": 50, "unit": "psi"}
